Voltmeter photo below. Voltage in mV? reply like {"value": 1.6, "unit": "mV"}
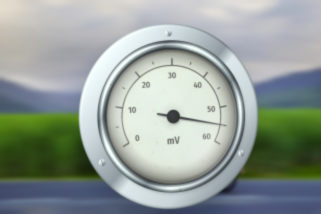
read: {"value": 55, "unit": "mV"}
